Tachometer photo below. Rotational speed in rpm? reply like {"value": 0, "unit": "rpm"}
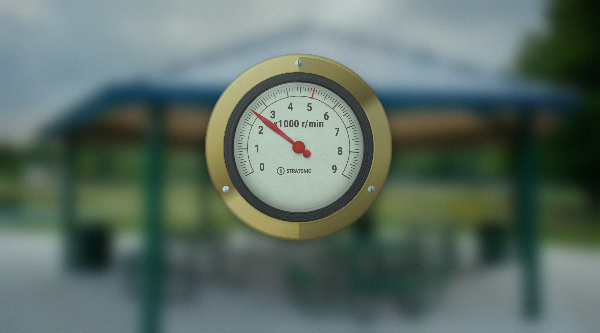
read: {"value": 2500, "unit": "rpm"}
